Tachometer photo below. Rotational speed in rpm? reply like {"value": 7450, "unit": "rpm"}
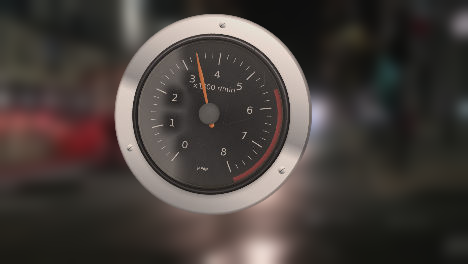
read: {"value": 3400, "unit": "rpm"}
